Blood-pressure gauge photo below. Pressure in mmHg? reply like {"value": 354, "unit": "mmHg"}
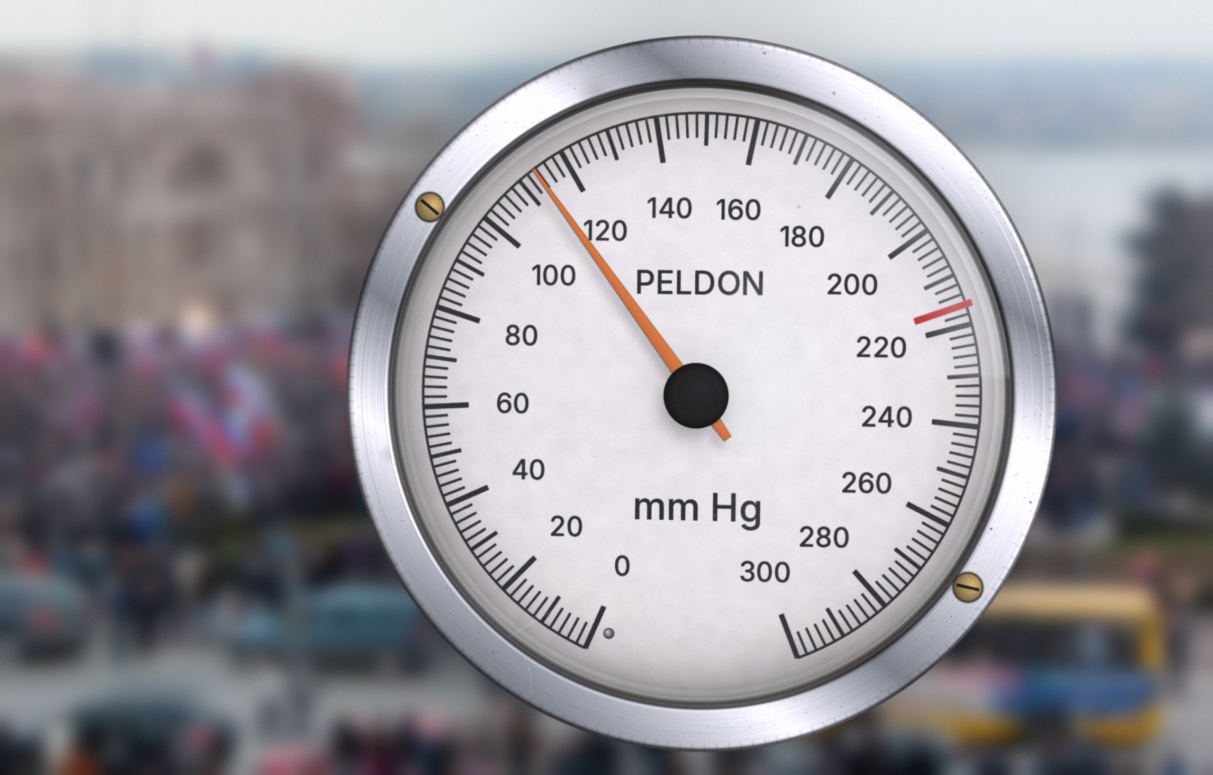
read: {"value": 114, "unit": "mmHg"}
